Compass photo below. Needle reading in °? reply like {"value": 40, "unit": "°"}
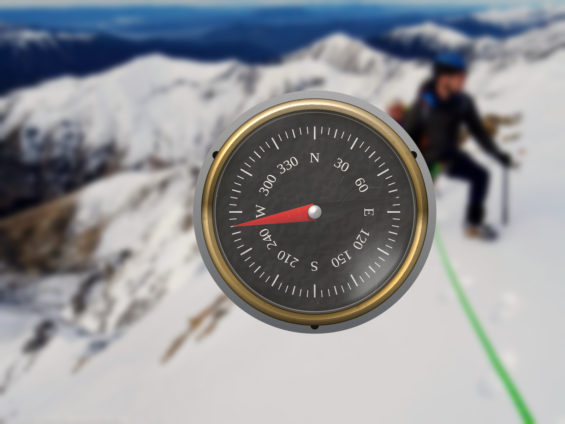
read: {"value": 260, "unit": "°"}
